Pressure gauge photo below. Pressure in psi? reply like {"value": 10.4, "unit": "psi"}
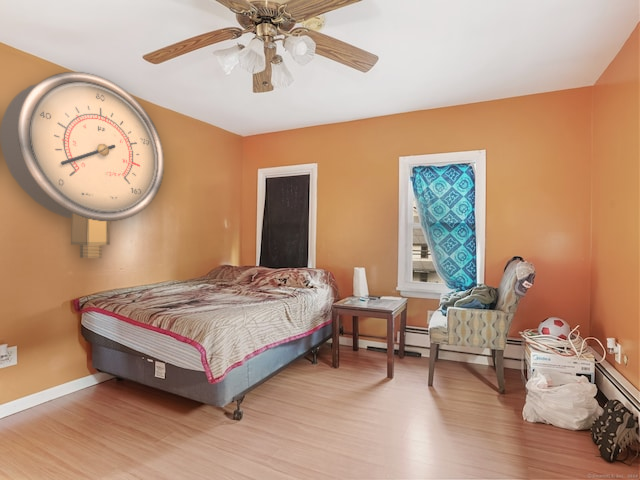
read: {"value": 10, "unit": "psi"}
